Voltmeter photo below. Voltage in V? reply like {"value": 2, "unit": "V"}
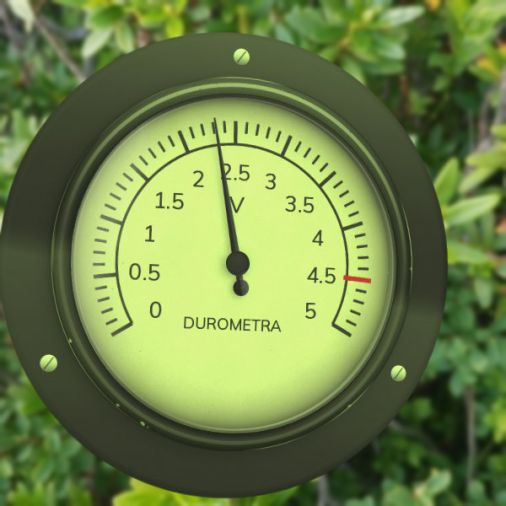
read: {"value": 2.3, "unit": "V"}
